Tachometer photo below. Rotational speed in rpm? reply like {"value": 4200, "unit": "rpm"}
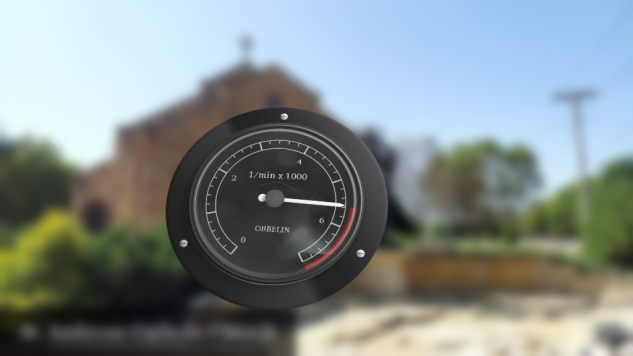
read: {"value": 5600, "unit": "rpm"}
